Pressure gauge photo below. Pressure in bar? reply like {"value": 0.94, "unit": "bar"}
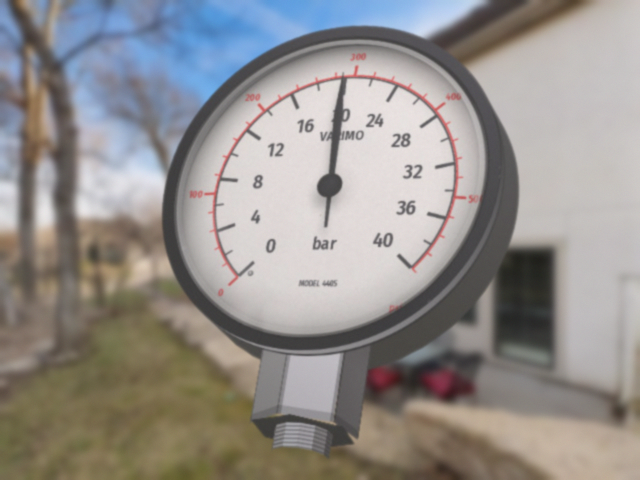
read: {"value": 20, "unit": "bar"}
